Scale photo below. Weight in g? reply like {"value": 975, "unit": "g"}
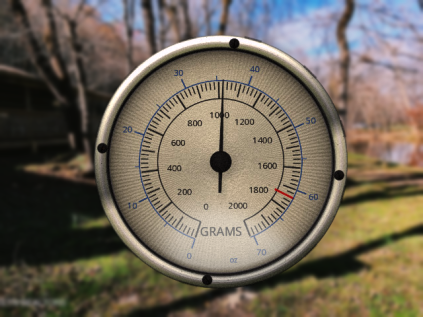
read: {"value": 1020, "unit": "g"}
